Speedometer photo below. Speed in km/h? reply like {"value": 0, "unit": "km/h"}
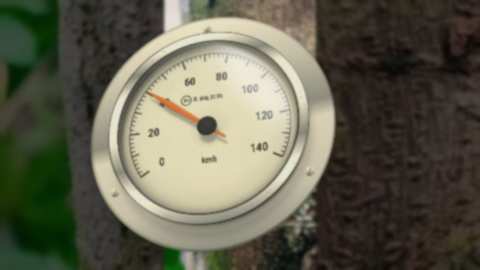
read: {"value": 40, "unit": "km/h"}
